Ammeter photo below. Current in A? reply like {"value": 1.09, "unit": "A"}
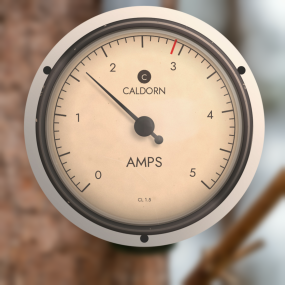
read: {"value": 1.65, "unit": "A"}
